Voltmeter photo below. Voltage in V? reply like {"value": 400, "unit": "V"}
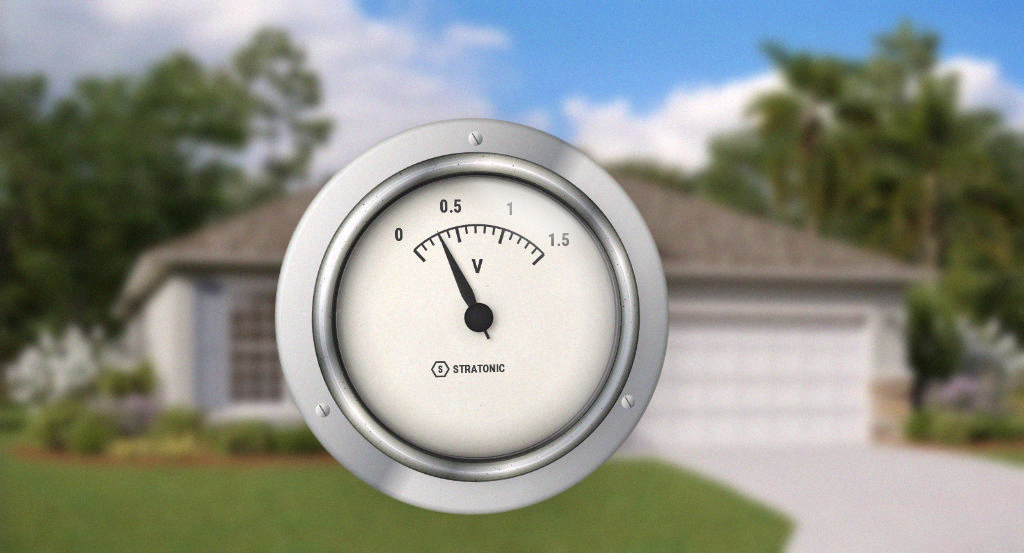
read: {"value": 0.3, "unit": "V"}
